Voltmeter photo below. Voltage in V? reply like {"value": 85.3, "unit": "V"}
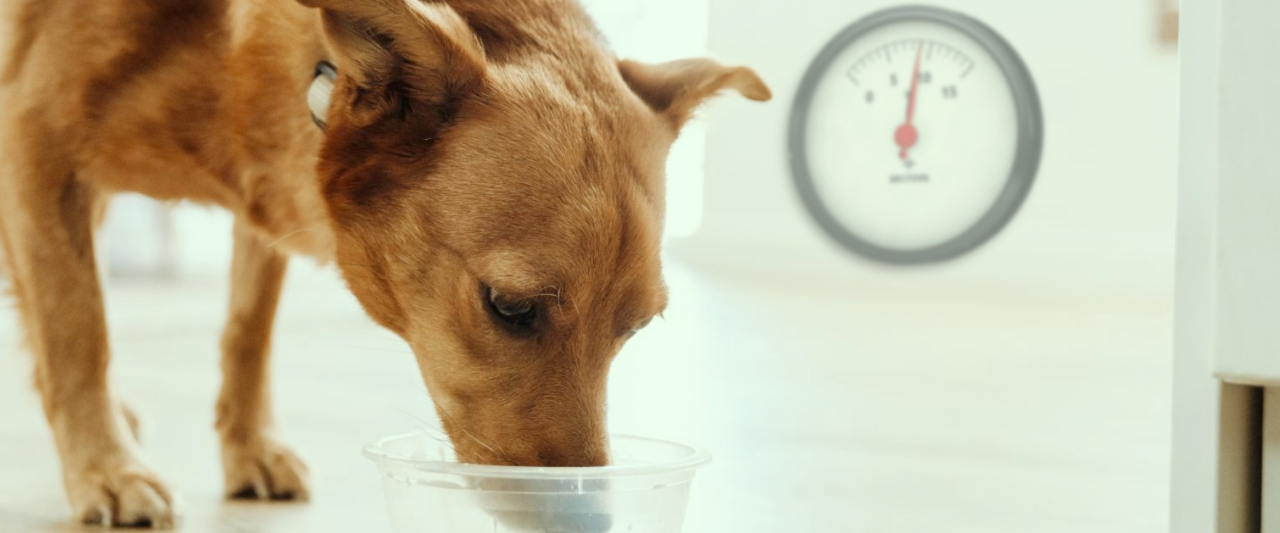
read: {"value": 9, "unit": "V"}
